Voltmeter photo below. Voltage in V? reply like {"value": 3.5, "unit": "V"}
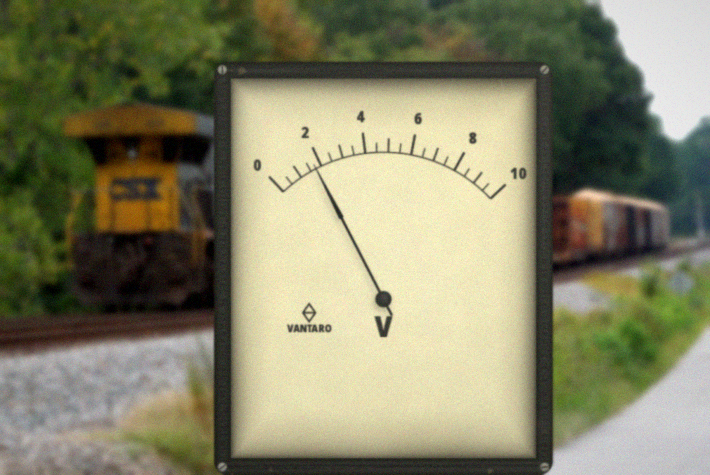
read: {"value": 1.75, "unit": "V"}
